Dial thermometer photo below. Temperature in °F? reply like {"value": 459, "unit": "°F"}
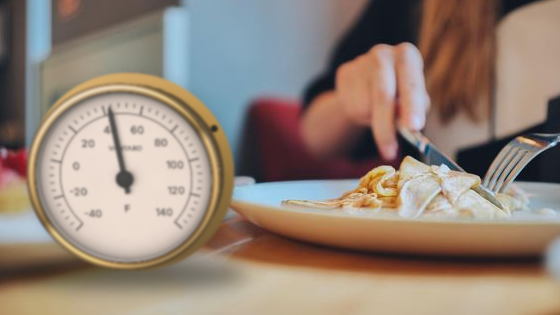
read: {"value": 44, "unit": "°F"}
